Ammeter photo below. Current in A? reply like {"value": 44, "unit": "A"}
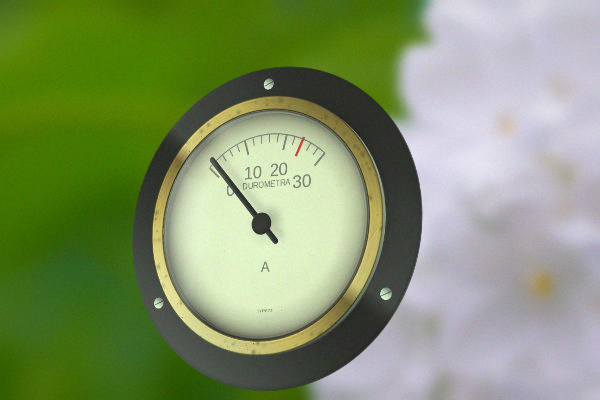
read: {"value": 2, "unit": "A"}
